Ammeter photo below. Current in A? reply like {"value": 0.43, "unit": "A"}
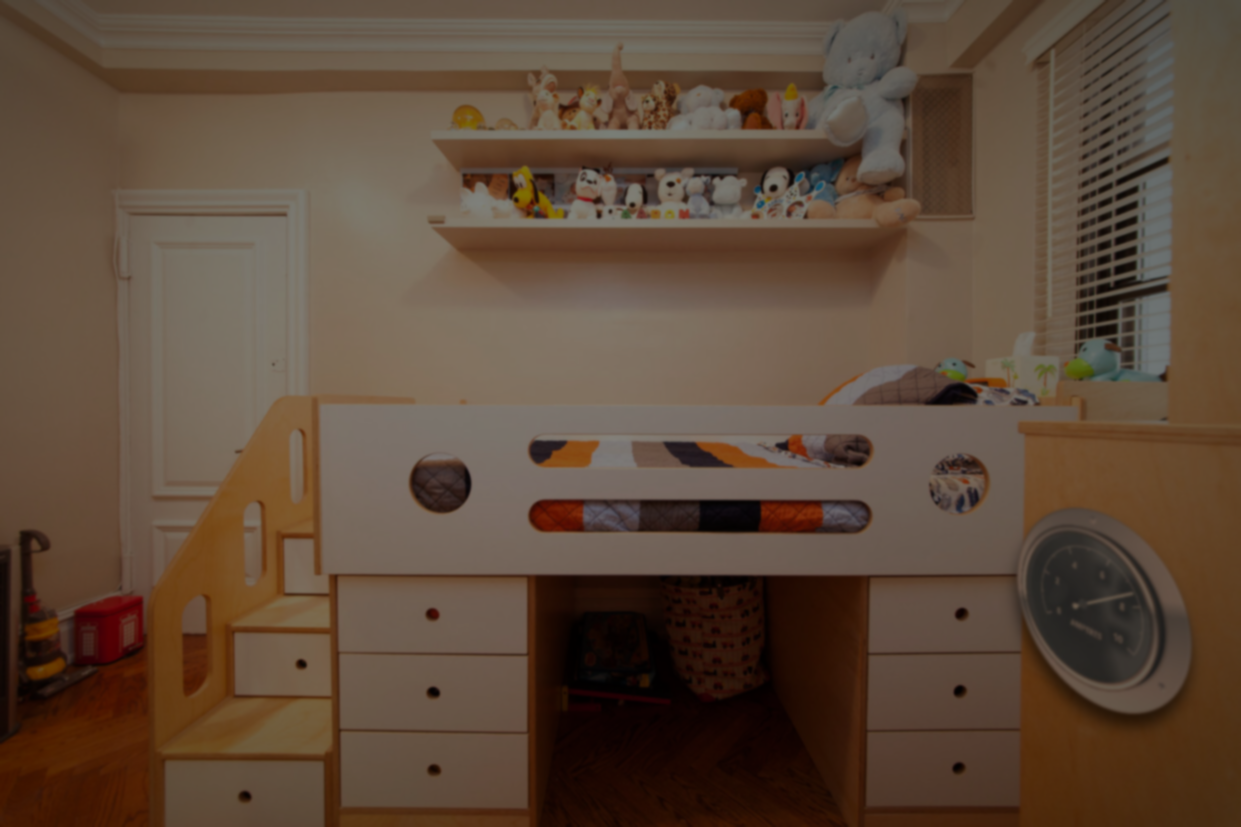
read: {"value": 7.5, "unit": "A"}
